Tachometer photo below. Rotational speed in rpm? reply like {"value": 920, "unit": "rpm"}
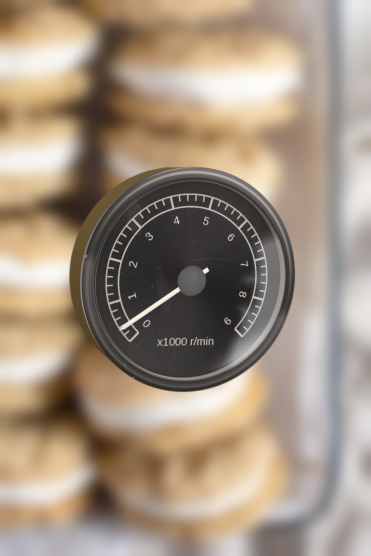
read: {"value": 400, "unit": "rpm"}
